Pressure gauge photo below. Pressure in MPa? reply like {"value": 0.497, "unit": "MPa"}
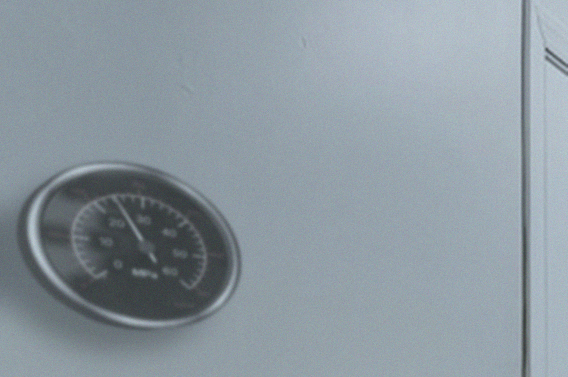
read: {"value": 24, "unit": "MPa"}
